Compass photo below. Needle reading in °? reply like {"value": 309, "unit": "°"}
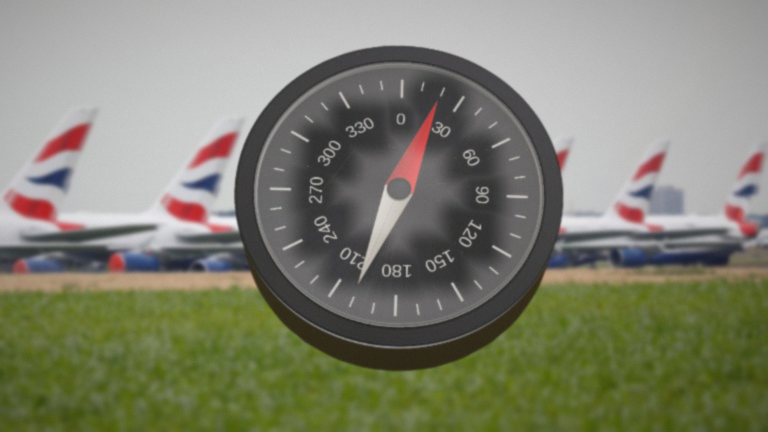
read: {"value": 20, "unit": "°"}
